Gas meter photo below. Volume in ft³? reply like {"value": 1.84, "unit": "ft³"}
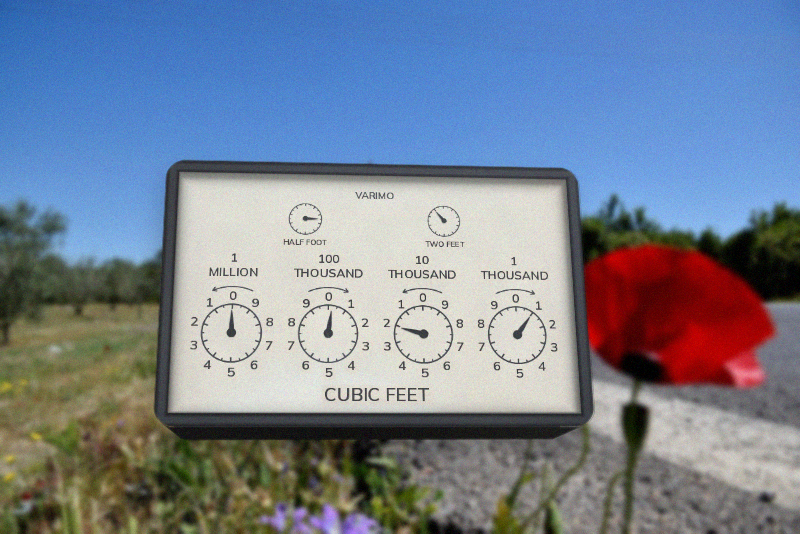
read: {"value": 2100, "unit": "ft³"}
